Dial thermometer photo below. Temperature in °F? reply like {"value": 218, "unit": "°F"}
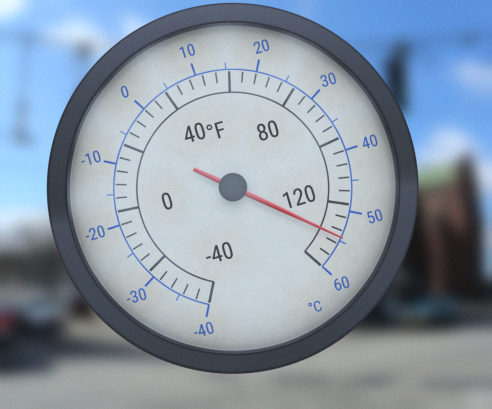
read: {"value": 130, "unit": "°F"}
